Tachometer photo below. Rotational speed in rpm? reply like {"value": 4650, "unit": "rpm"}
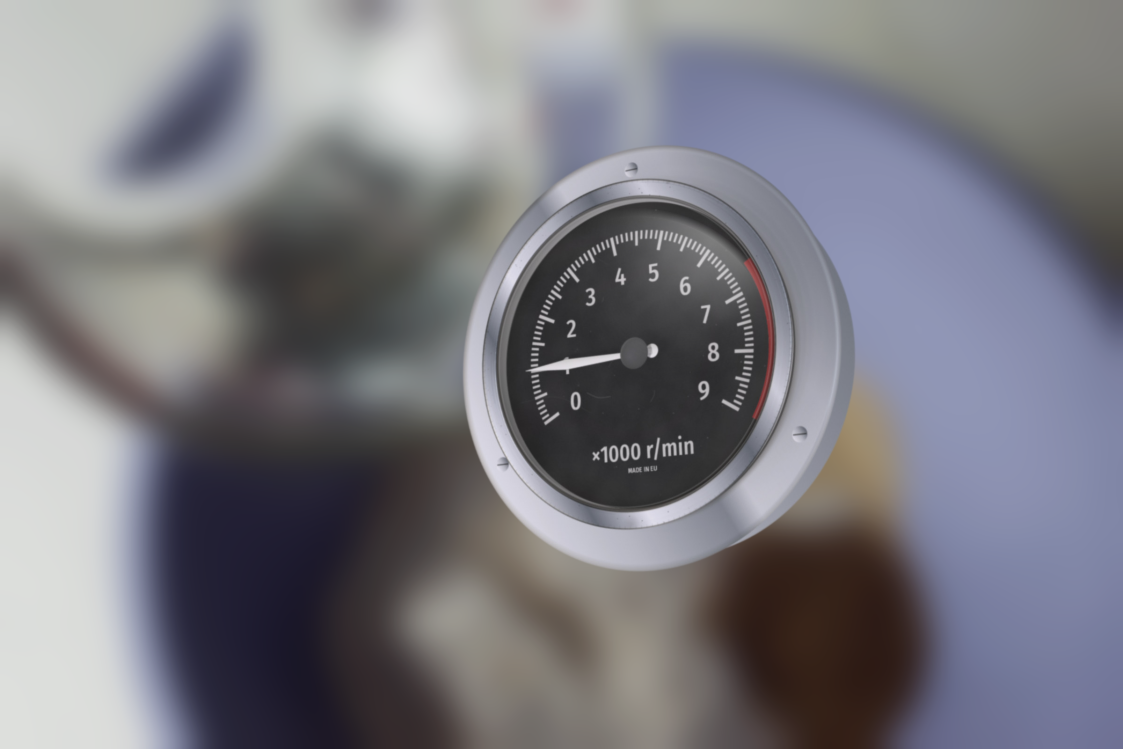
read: {"value": 1000, "unit": "rpm"}
